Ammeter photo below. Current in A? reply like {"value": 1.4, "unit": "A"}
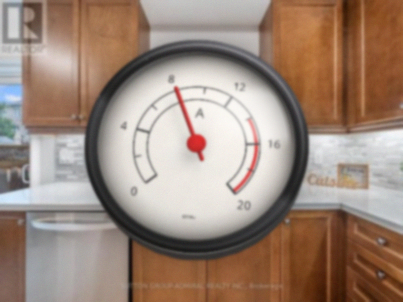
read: {"value": 8, "unit": "A"}
